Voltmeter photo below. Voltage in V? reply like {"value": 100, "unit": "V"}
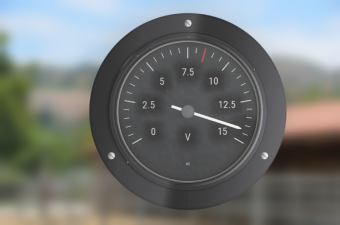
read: {"value": 14.25, "unit": "V"}
